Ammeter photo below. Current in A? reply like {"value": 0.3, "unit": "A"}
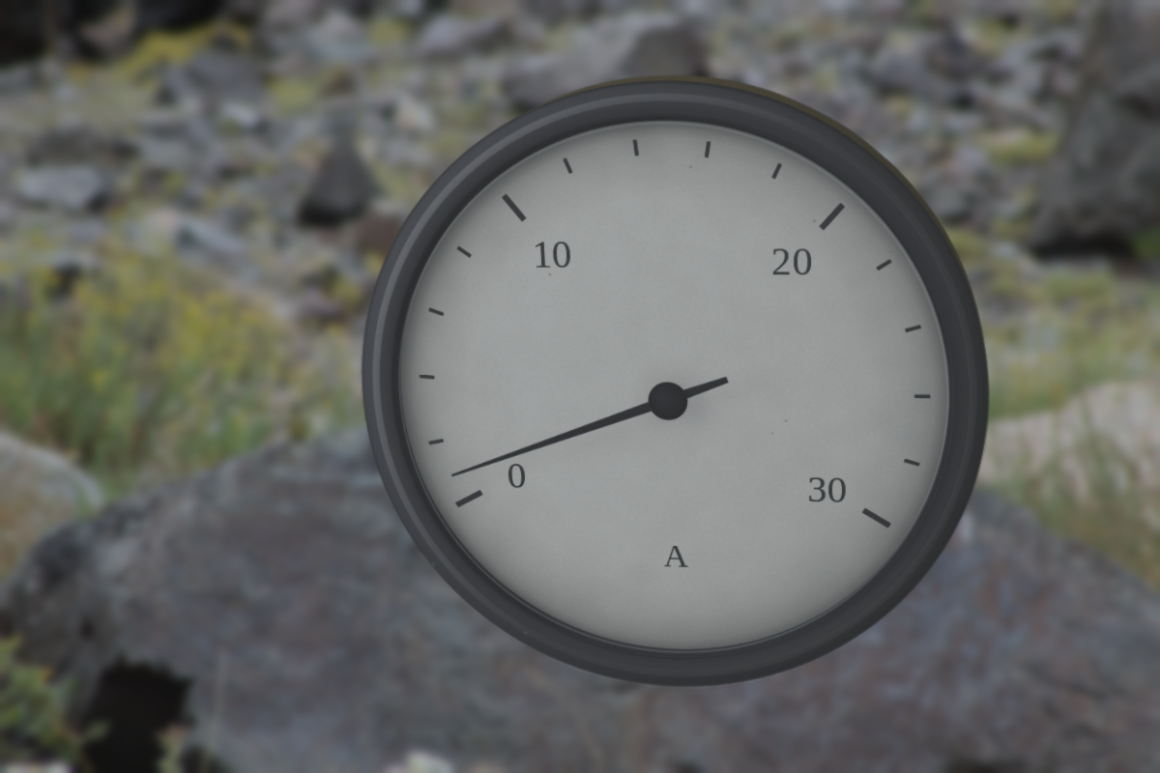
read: {"value": 1, "unit": "A"}
